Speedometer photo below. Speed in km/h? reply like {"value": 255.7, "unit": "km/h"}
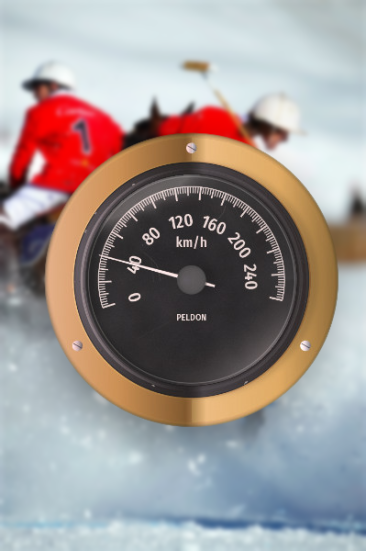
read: {"value": 40, "unit": "km/h"}
